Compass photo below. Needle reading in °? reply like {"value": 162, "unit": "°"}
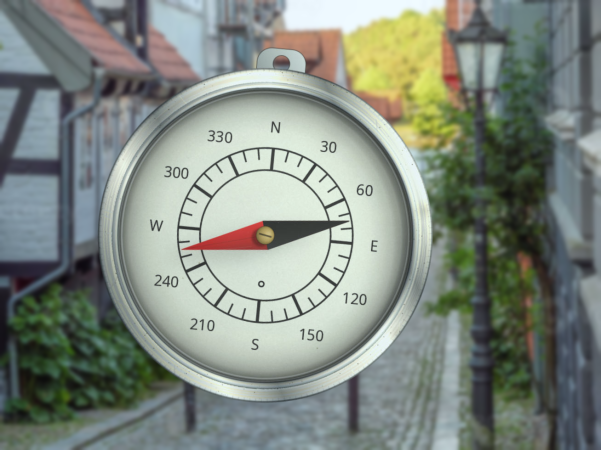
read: {"value": 255, "unit": "°"}
